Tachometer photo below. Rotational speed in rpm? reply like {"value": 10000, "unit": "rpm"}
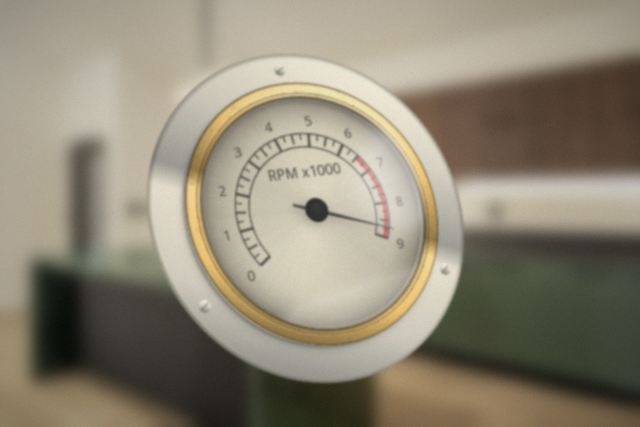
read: {"value": 8750, "unit": "rpm"}
